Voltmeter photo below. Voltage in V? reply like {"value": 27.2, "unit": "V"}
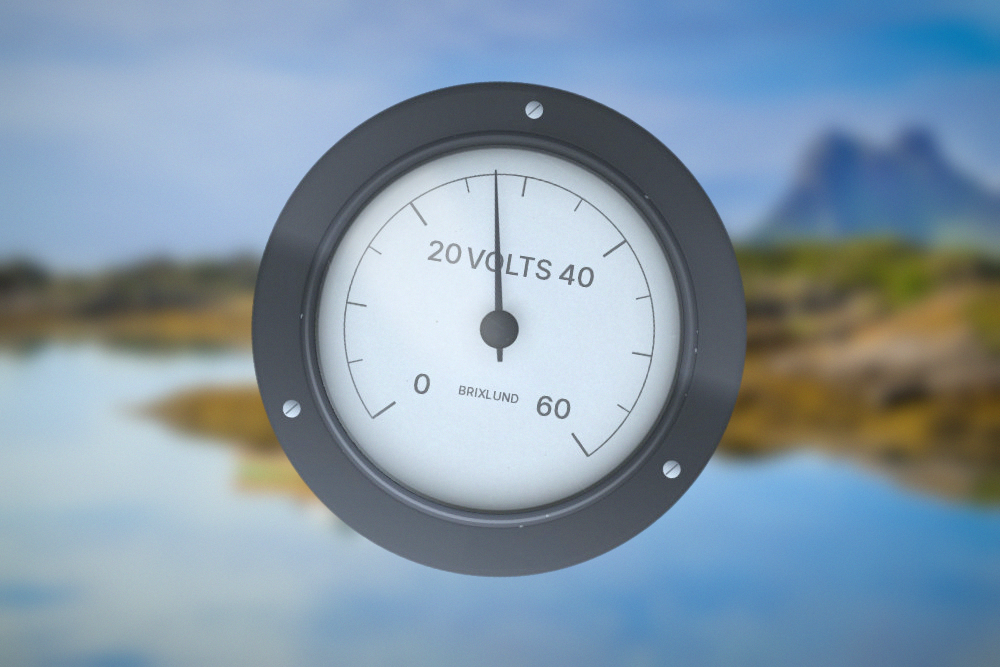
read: {"value": 27.5, "unit": "V"}
